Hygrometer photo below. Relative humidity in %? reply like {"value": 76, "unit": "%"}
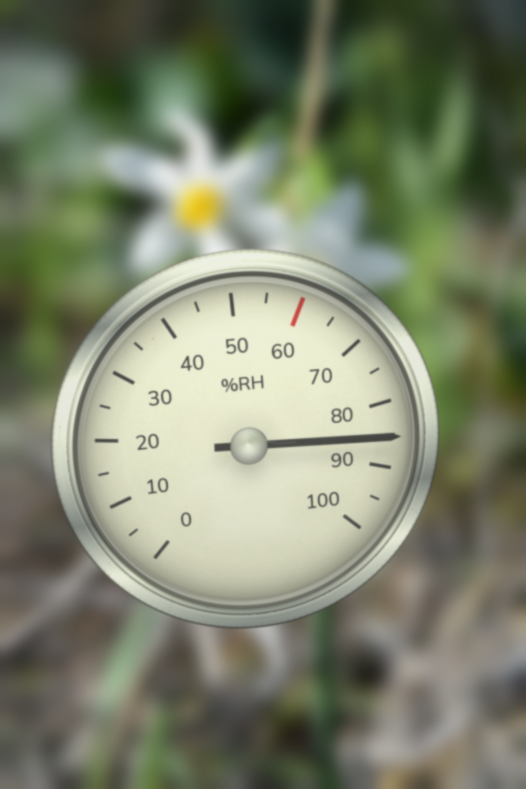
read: {"value": 85, "unit": "%"}
